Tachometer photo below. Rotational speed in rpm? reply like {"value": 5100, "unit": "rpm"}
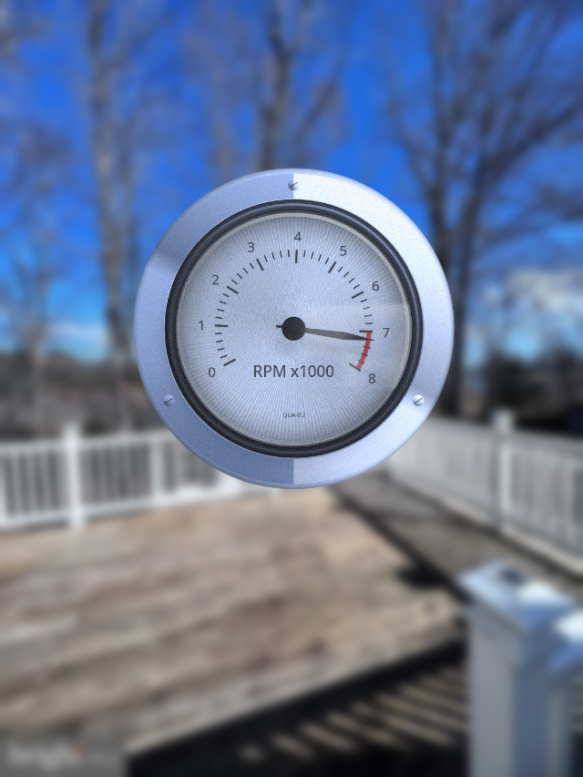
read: {"value": 7200, "unit": "rpm"}
